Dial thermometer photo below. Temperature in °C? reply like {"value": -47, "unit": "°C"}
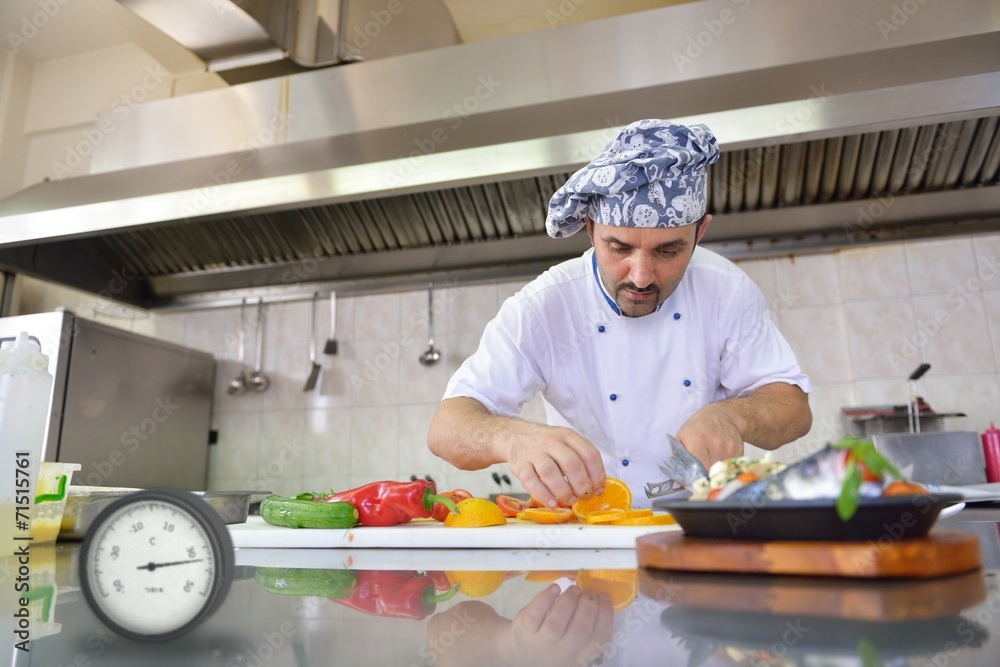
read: {"value": 35, "unit": "°C"}
